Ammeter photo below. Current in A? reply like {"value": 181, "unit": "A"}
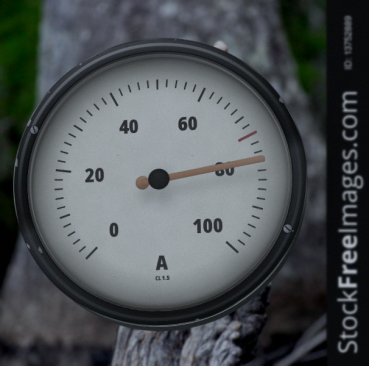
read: {"value": 80, "unit": "A"}
